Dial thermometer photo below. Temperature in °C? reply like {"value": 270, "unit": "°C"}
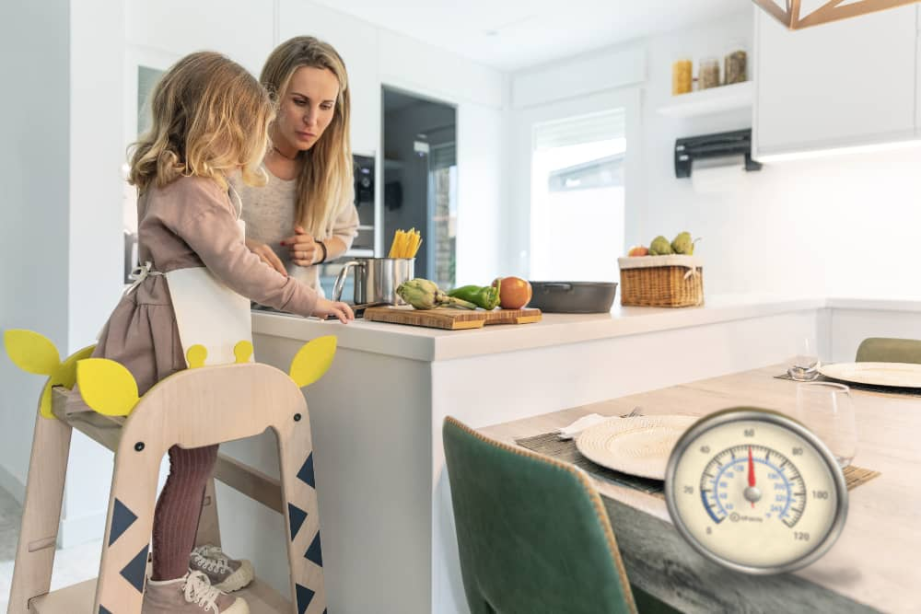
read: {"value": 60, "unit": "°C"}
